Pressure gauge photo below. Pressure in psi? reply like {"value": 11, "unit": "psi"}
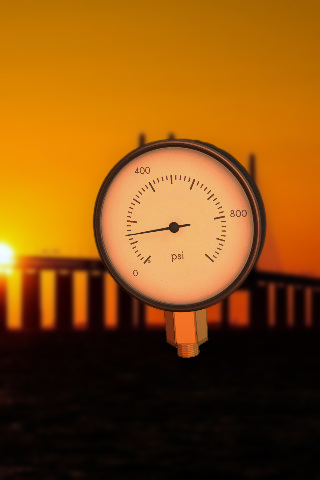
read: {"value": 140, "unit": "psi"}
